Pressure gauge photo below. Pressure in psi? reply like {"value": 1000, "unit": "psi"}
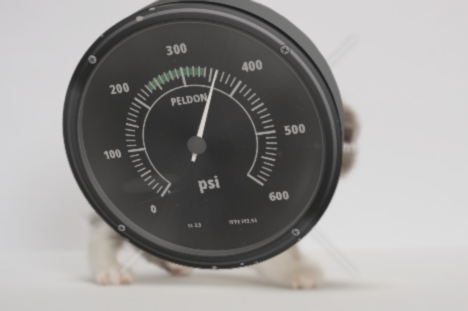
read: {"value": 360, "unit": "psi"}
